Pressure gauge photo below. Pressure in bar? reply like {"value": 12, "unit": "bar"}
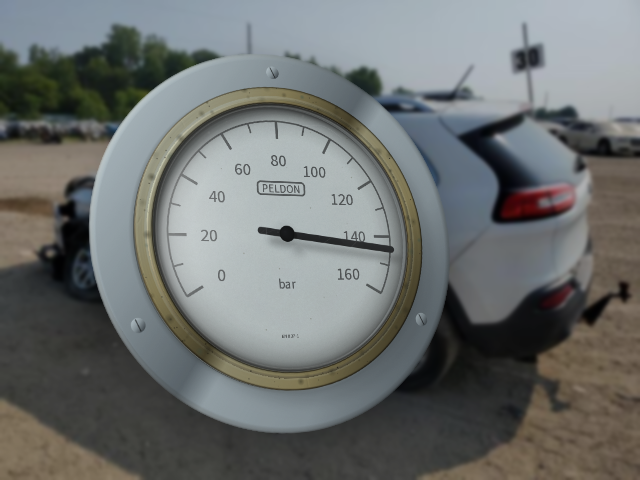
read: {"value": 145, "unit": "bar"}
